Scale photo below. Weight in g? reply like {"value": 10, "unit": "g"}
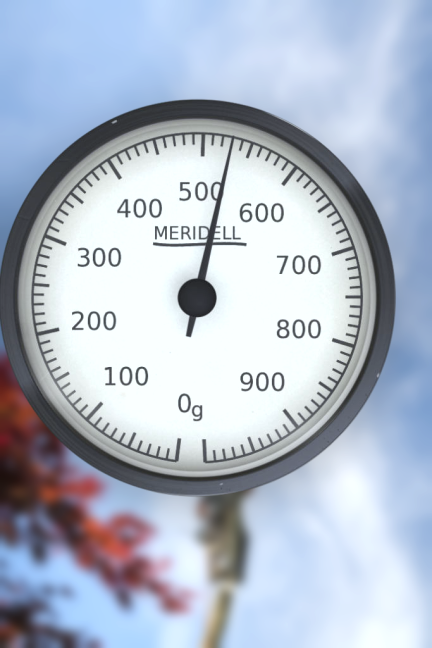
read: {"value": 530, "unit": "g"}
